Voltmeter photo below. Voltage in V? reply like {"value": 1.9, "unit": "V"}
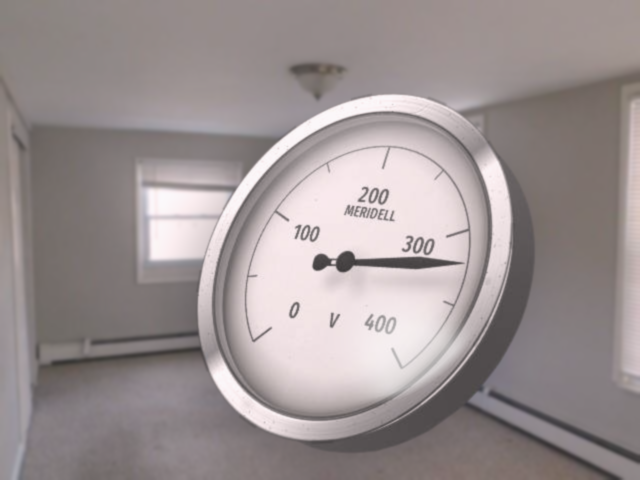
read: {"value": 325, "unit": "V"}
